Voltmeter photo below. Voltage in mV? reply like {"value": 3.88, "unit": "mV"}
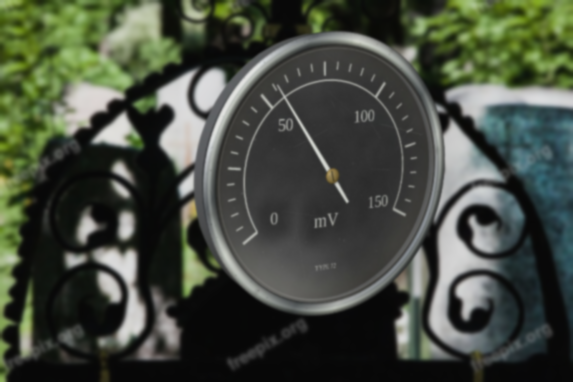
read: {"value": 55, "unit": "mV"}
